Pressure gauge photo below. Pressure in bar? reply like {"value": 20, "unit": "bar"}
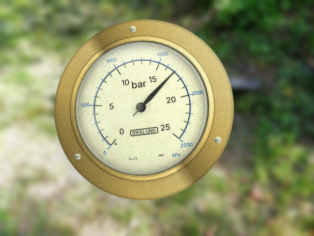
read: {"value": 17, "unit": "bar"}
